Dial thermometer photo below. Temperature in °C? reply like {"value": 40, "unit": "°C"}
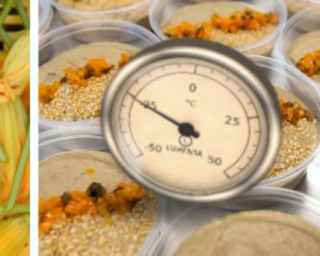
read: {"value": -25, "unit": "°C"}
